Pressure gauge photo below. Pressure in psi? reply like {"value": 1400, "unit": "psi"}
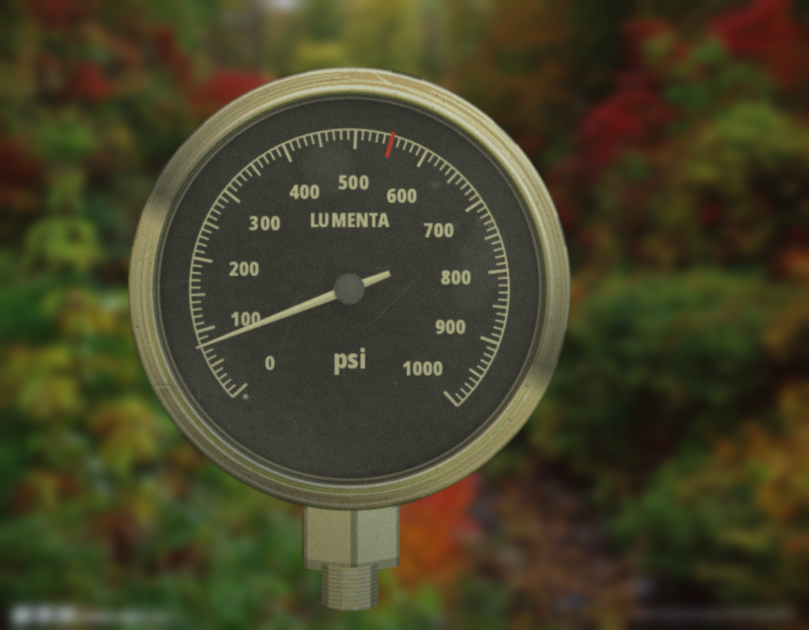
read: {"value": 80, "unit": "psi"}
